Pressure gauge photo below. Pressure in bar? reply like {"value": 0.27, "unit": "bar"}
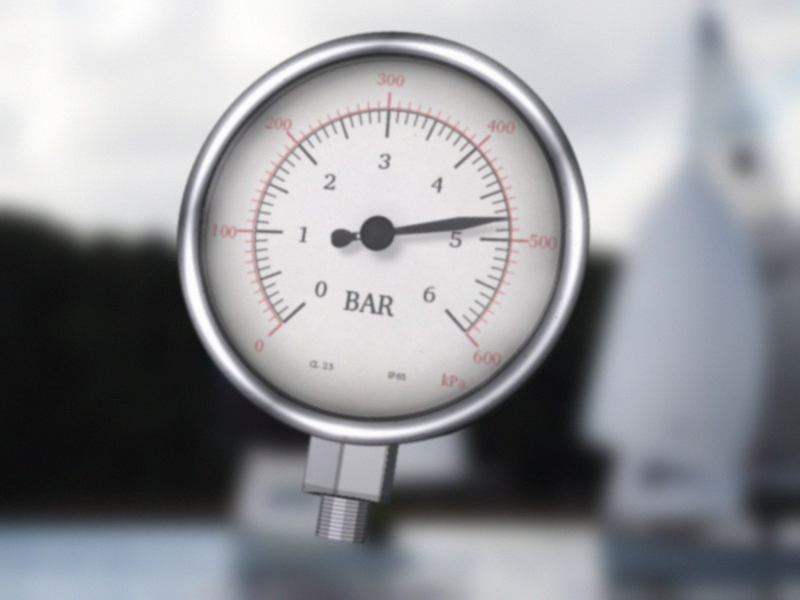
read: {"value": 4.8, "unit": "bar"}
